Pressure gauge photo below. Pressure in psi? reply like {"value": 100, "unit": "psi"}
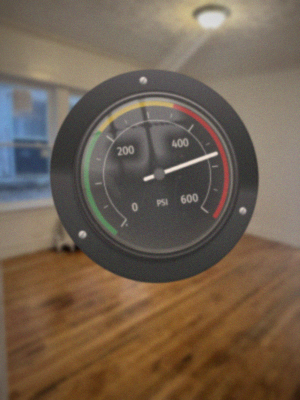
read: {"value": 475, "unit": "psi"}
